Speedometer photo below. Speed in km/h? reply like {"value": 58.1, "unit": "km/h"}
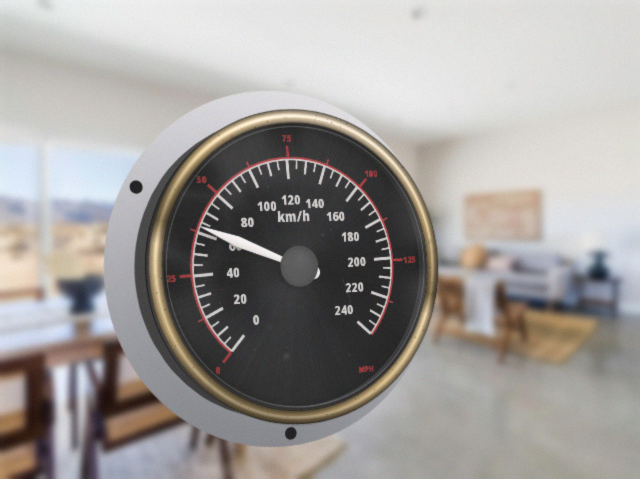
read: {"value": 62.5, "unit": "km/h"}
